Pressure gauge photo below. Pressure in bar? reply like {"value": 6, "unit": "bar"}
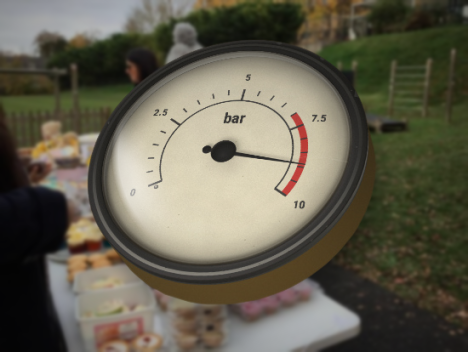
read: {"value": 9, "unit": "bar"}
